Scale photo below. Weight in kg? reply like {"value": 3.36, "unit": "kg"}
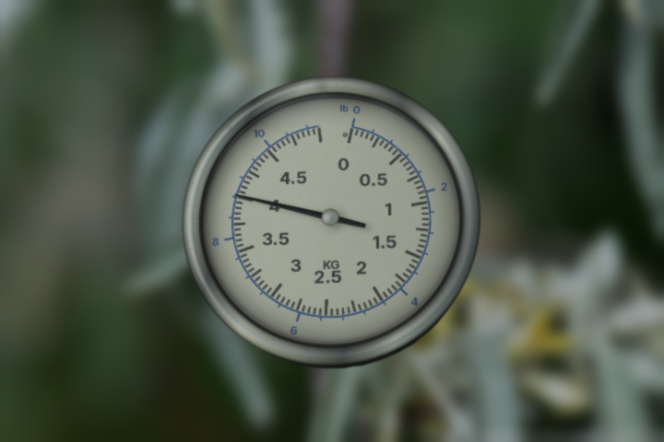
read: {"value": 4, "unit": "kg"}
